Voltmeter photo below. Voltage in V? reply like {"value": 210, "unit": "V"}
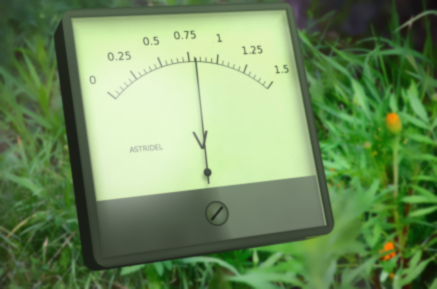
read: {"value": 0.8, "unit": "V"}
